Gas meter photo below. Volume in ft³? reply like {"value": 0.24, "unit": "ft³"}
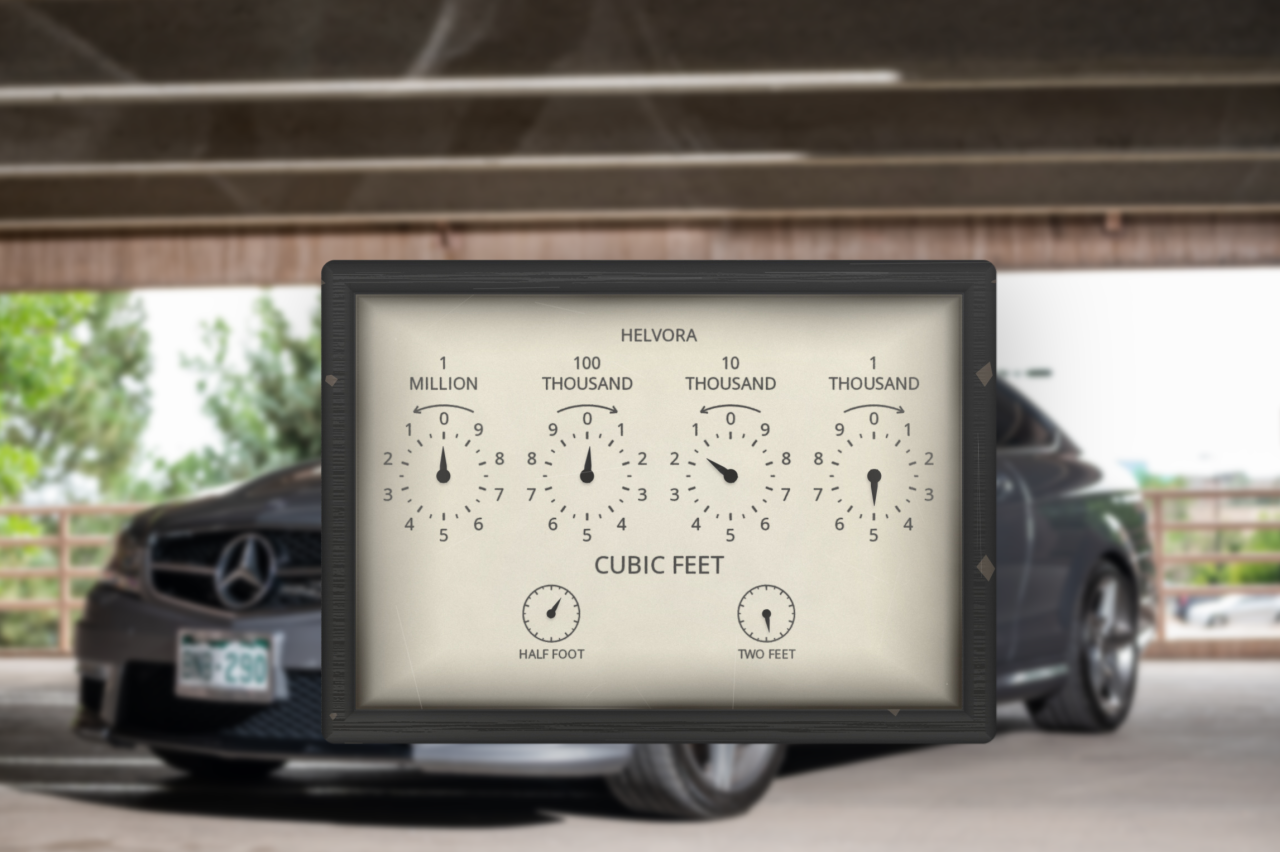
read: {"value": 1500, "unit": "ft³"}
